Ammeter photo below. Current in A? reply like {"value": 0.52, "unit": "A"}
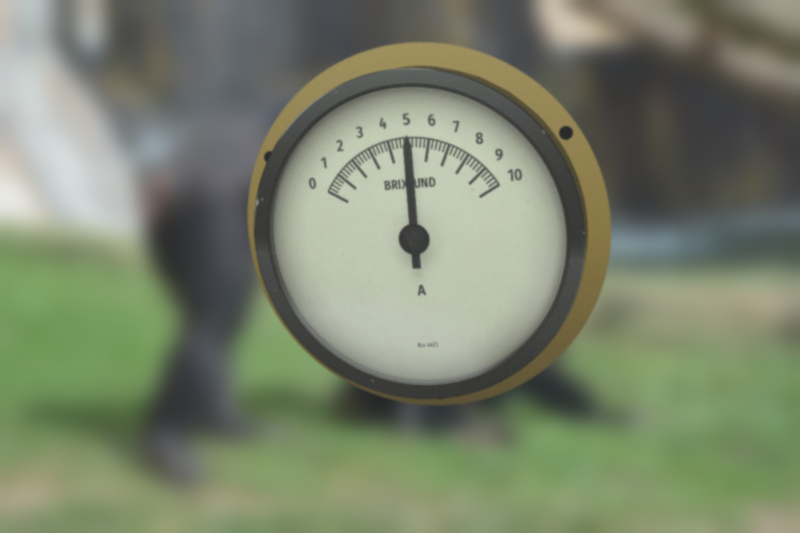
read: {"value": 5, "unit": "A"}
